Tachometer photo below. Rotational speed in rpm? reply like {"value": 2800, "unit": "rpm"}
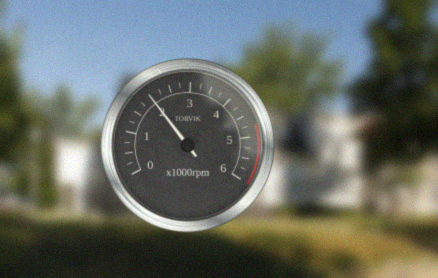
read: {"value": 2000, "unit": "rpm"}
